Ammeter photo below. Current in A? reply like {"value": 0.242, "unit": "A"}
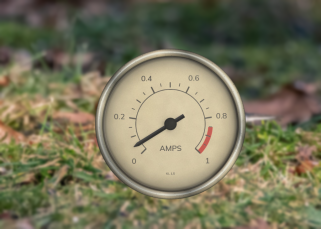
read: {"value": 0.05, "unit": "A"}
